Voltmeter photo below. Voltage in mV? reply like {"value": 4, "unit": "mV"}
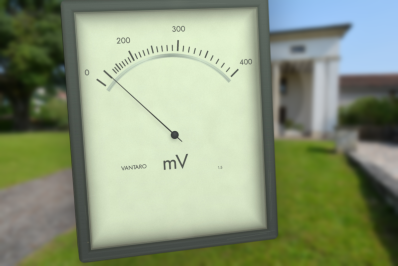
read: {"value": 100, "unit": "mV"}
